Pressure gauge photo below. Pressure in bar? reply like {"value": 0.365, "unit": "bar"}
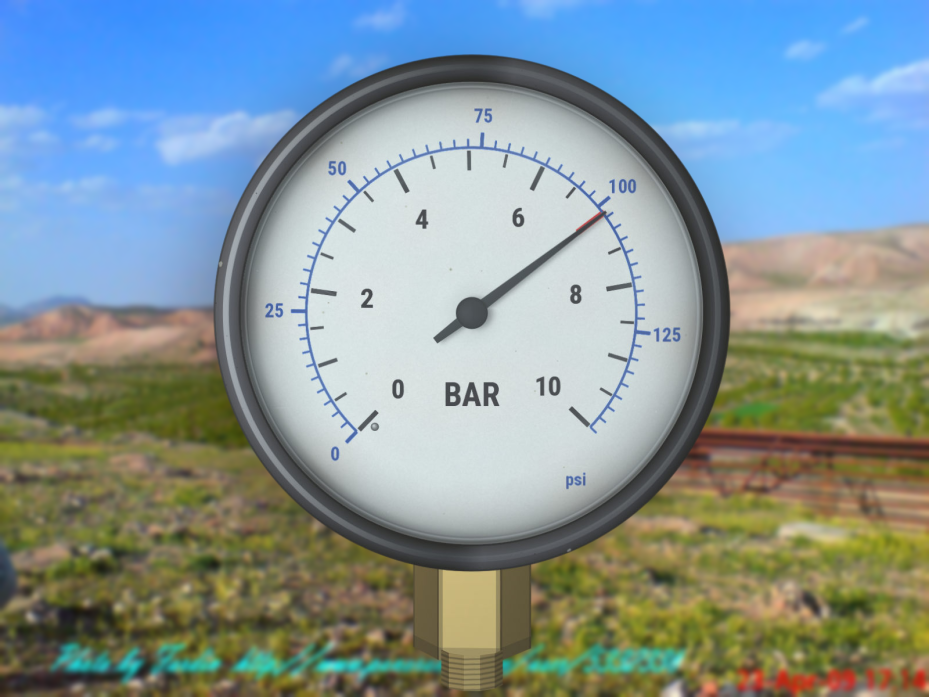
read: {"value": 7, "unit": "bar"}
